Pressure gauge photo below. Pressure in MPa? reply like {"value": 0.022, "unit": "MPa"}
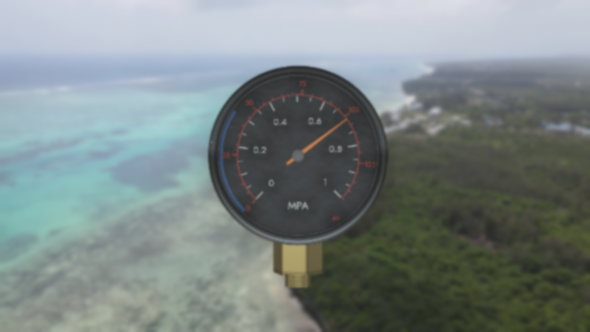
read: {"value": 0.7, "unit": "MPa"}
